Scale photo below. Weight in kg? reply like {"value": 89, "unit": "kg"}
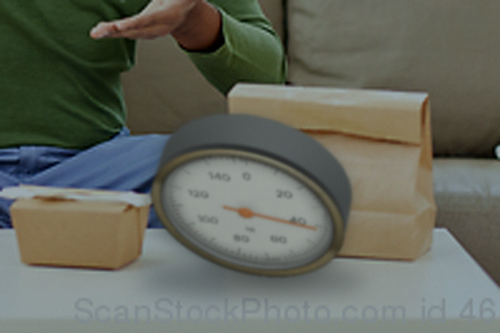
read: {"value": 40, "unit": "kg"}
